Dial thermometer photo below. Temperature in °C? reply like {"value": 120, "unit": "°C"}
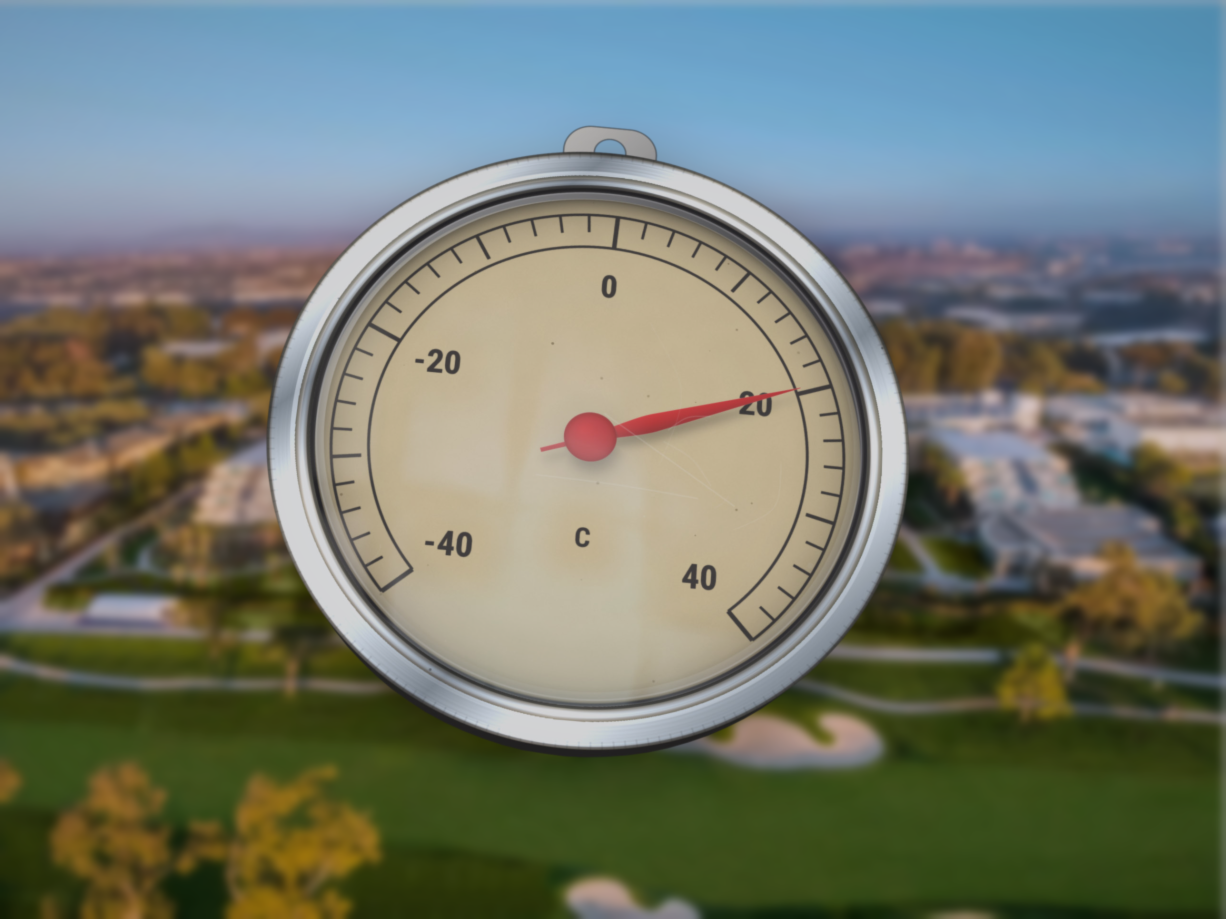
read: {"value": 20, "unit": "°C"}
